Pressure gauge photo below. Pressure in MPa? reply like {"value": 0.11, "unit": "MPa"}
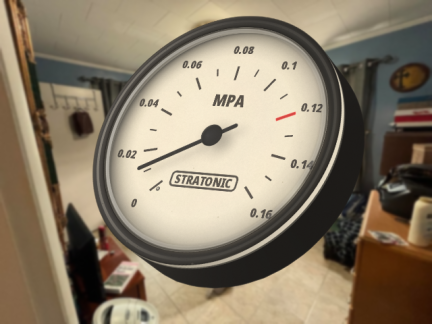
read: {"value": 0.01, "unit": "MPa"}
